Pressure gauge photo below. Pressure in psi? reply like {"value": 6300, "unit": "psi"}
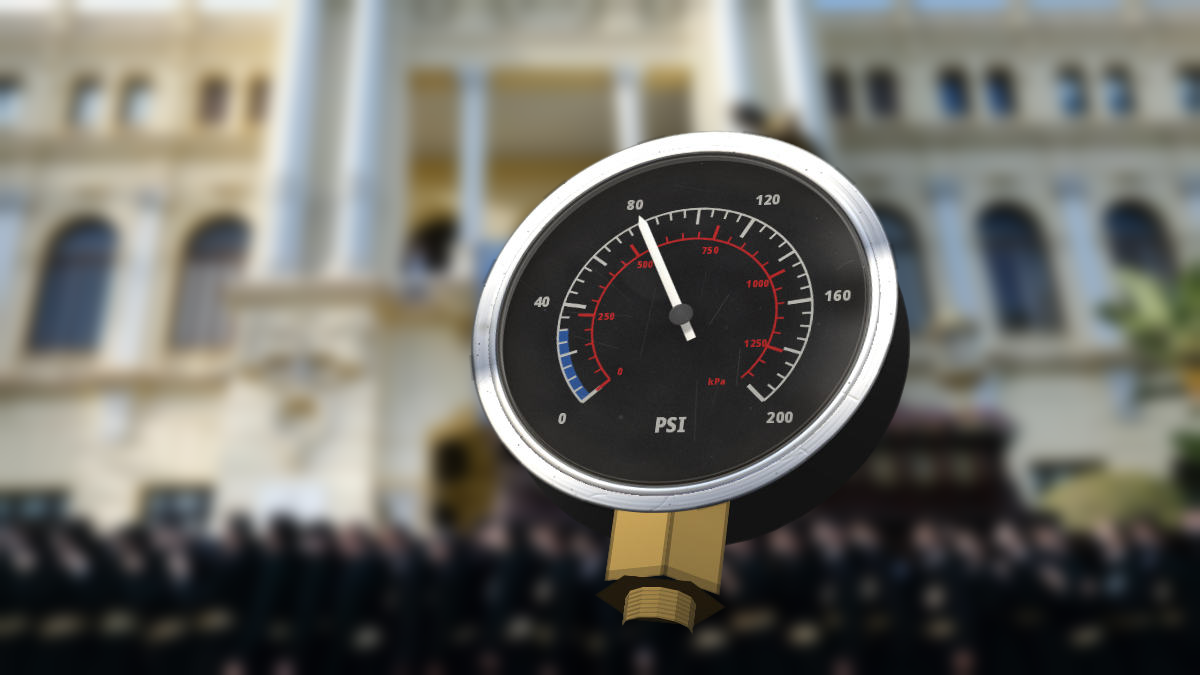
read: {"value": 80, "unit": "psi"}
